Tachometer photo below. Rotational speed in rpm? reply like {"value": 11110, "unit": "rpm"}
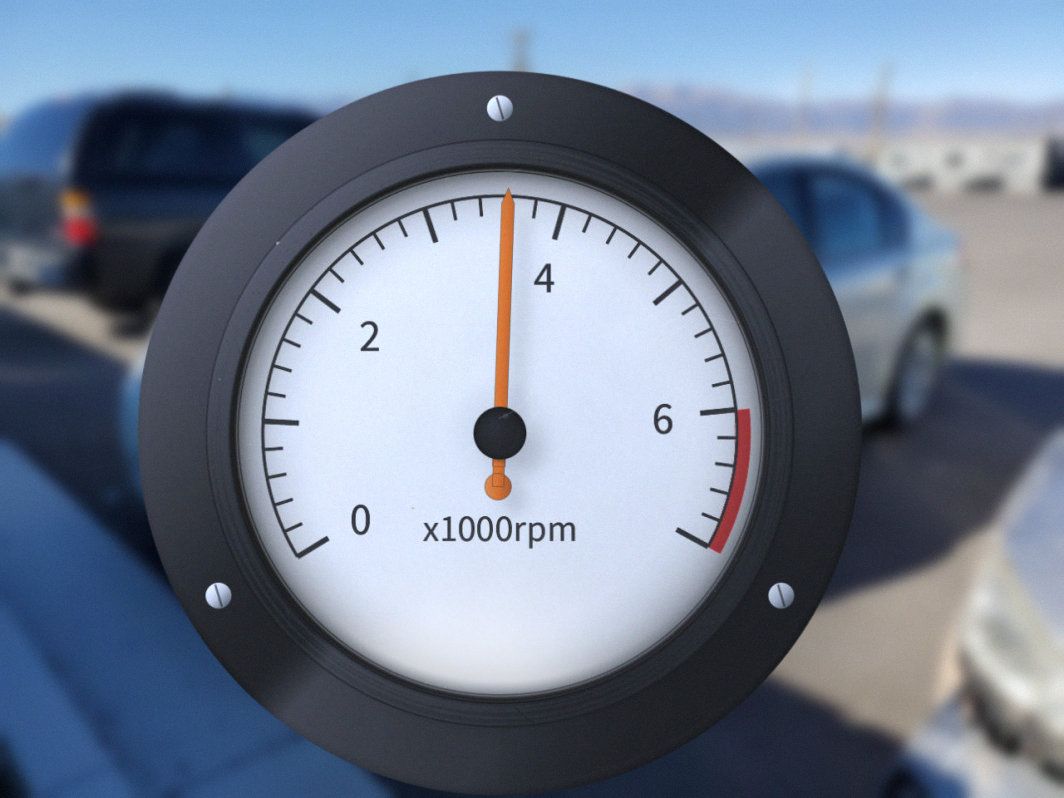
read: {"value": 3600, "unit": "rpm"}
